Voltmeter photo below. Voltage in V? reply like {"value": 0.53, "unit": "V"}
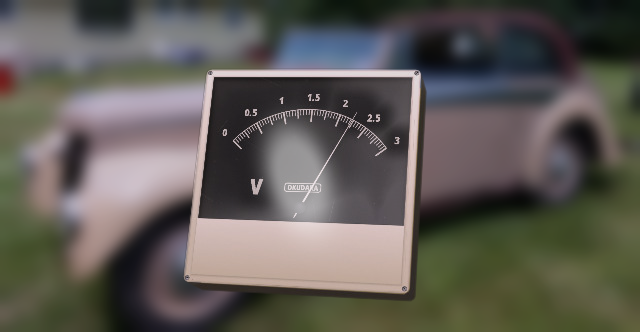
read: {"value": 2.25, "unit": "V"}
